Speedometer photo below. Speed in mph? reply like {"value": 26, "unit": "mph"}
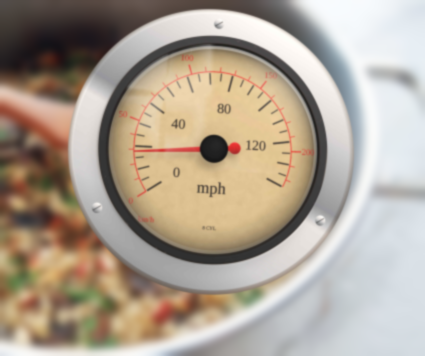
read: {"value": 17.5, "unit": "mph"}
